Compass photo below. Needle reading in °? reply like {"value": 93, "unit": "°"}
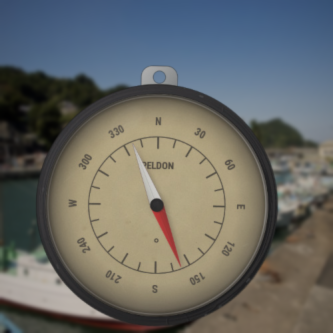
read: {"value": 157.5, "unit": "°"}
